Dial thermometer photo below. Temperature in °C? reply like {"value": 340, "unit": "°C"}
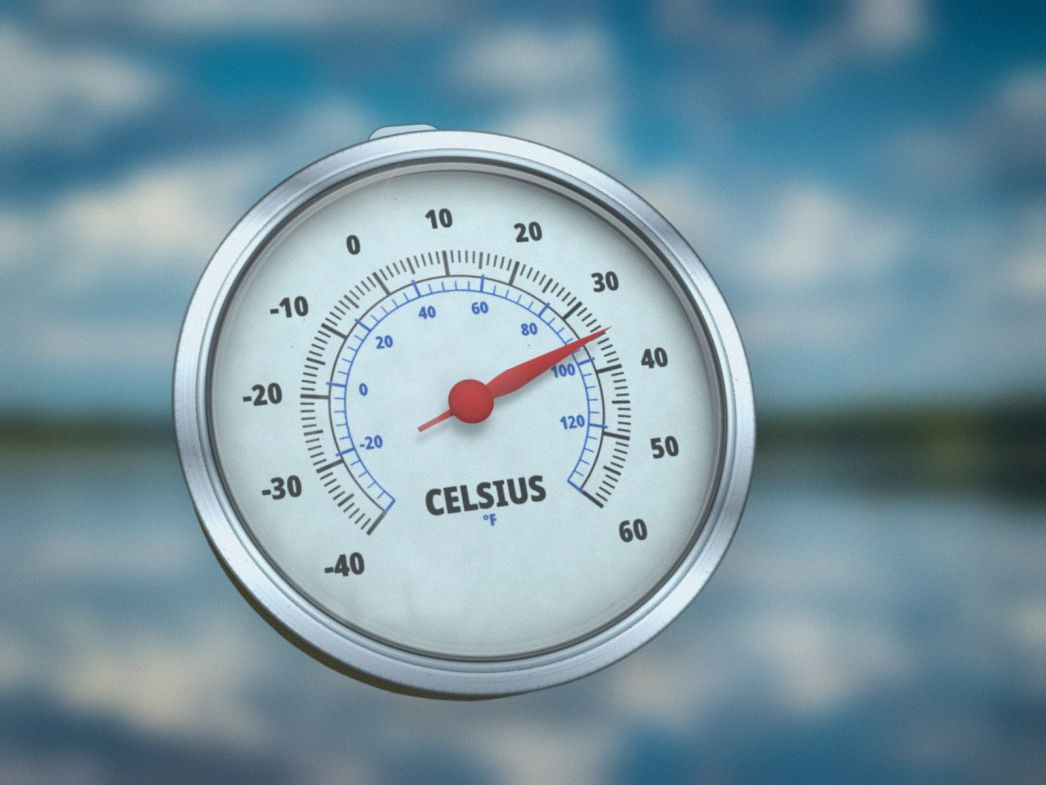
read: {"value": 35, "unit": "°C"}
